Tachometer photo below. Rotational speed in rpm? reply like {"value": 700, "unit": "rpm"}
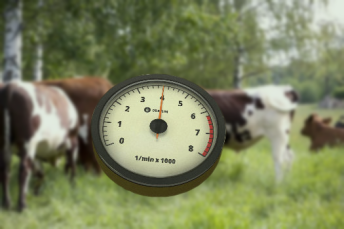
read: {"value": 4000, "unit": "rpm"}
